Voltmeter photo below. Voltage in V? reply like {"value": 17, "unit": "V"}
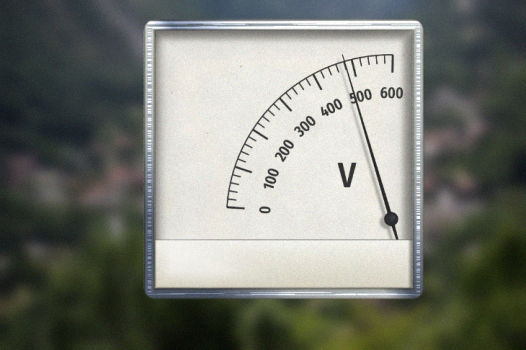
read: {"value": 480, "unit": "V"}
